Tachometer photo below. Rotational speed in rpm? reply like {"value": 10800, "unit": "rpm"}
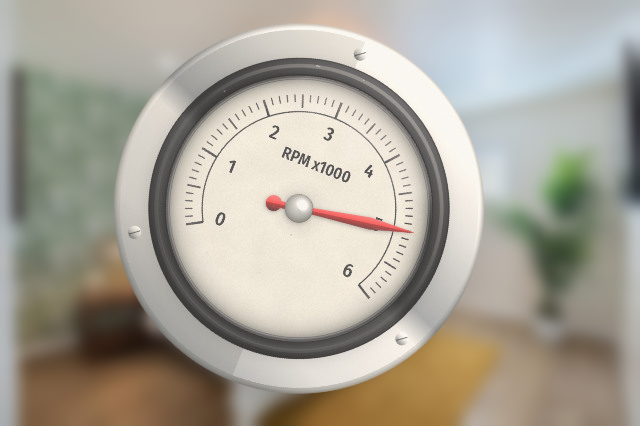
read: {"value": 5000, "unit": "rpm"}
